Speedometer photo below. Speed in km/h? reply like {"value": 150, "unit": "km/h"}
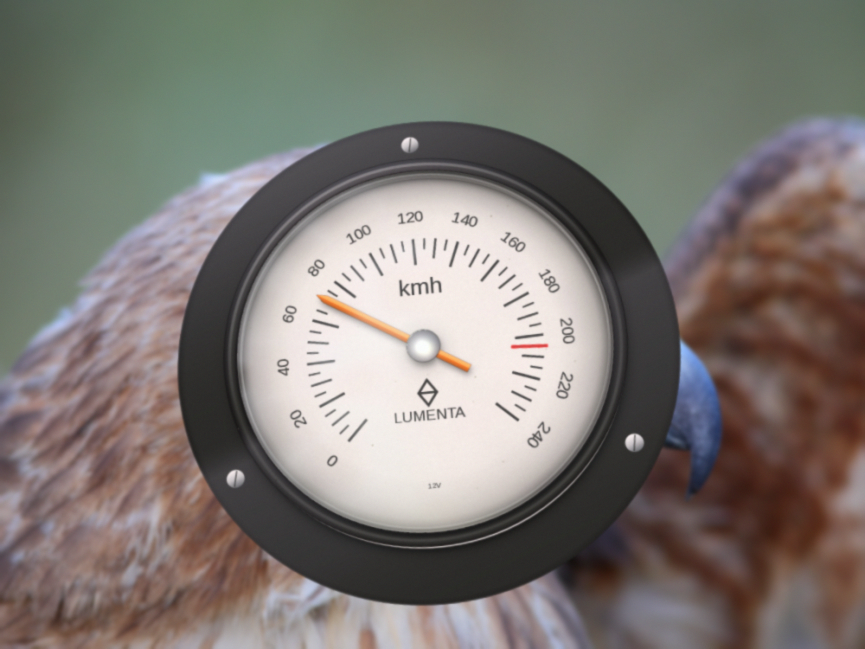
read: {"value": 70, "unit": "km/h"}
